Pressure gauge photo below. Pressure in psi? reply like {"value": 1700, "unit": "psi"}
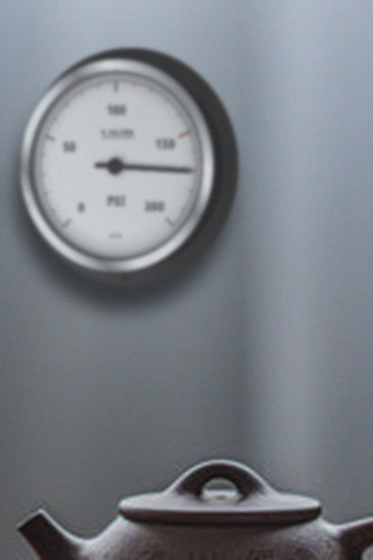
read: {"value": 170, "unit": "psi"}
